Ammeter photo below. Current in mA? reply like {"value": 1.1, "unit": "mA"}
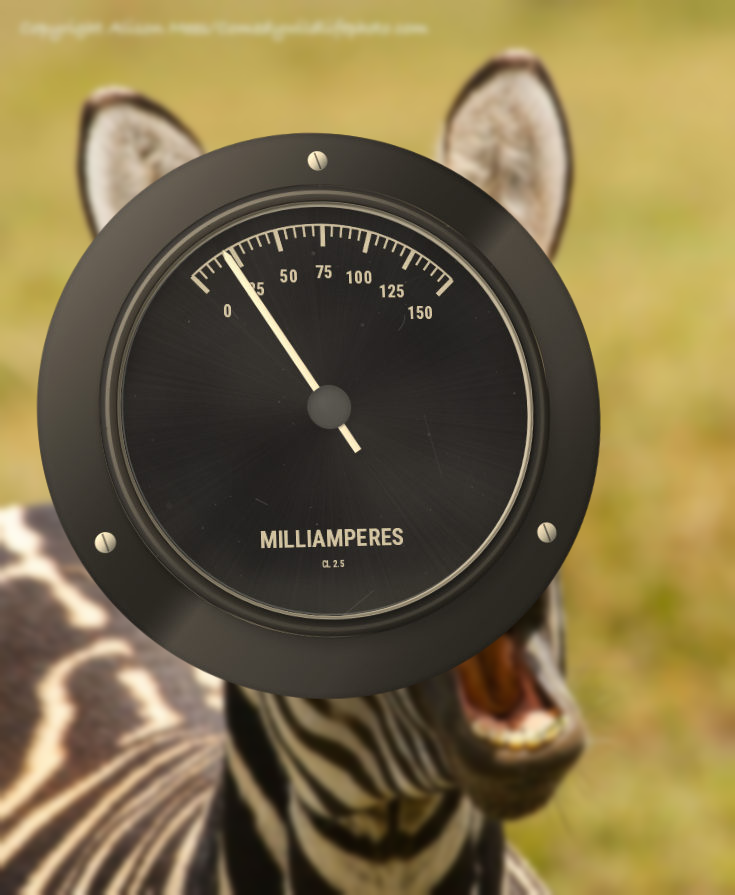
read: {"value": 20, "unit": "mA"}
